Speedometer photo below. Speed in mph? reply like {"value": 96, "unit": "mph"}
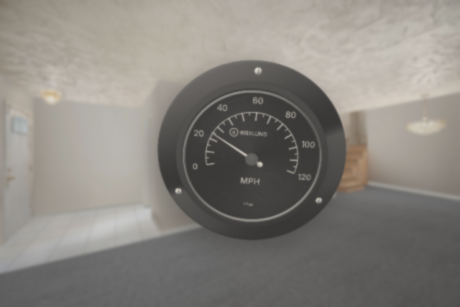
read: {"value": 25, "unit": "mph"}
